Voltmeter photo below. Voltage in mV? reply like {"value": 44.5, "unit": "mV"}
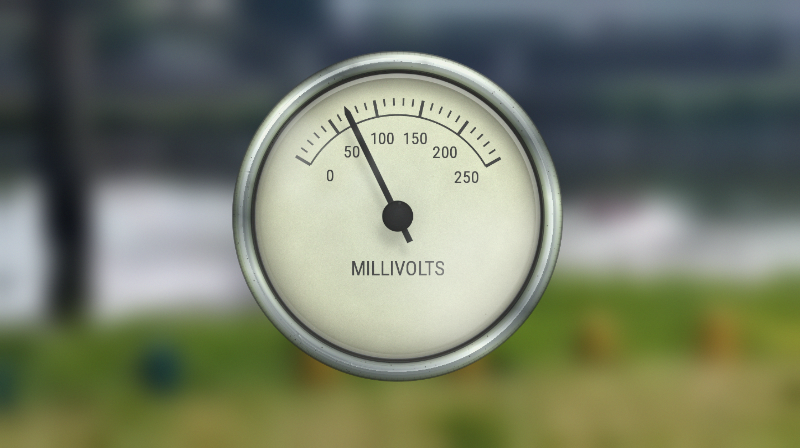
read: {"value": 70, "unit": "mV"}
